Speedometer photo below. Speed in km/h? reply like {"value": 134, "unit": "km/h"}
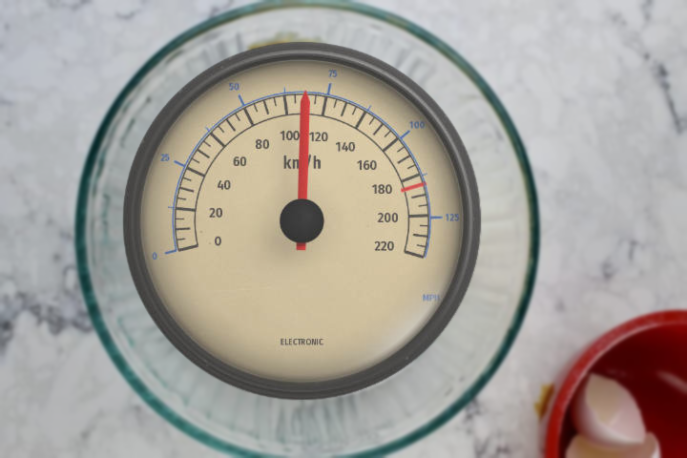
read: {"value": 110, "unit": "km/h"}
